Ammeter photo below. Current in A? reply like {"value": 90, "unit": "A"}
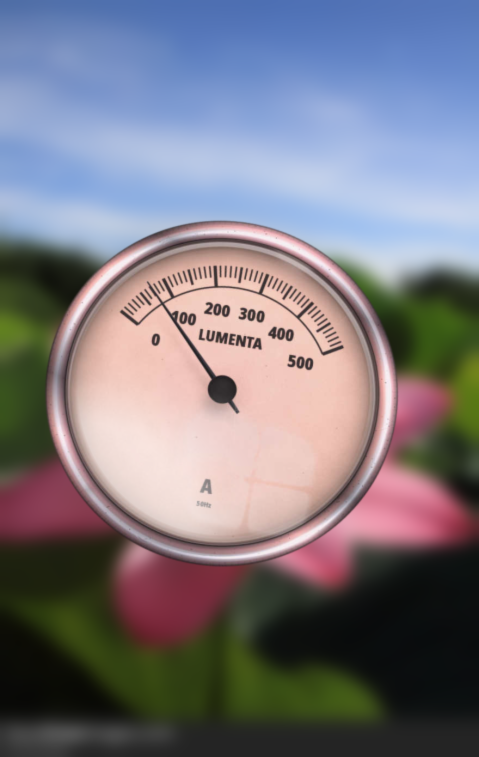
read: {"value": 70, "unit": "A"}
